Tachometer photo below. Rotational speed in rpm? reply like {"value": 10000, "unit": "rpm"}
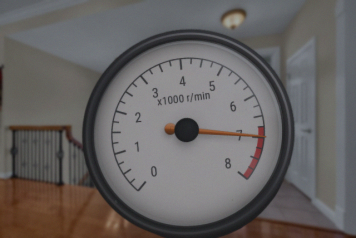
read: {"value": 7000, "unit": "rpm"}
